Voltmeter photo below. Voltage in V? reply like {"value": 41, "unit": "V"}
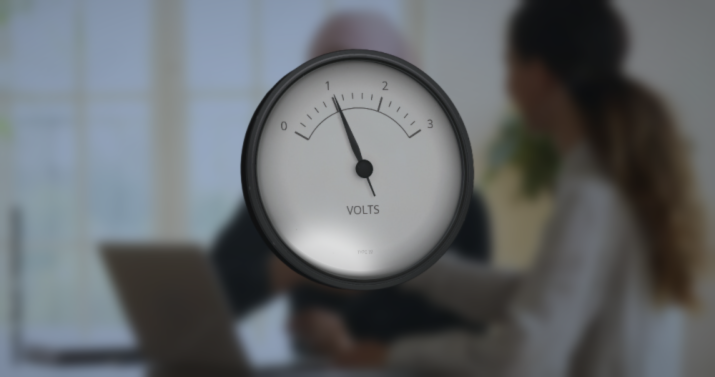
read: {"value": 1, "unit": "V"}
